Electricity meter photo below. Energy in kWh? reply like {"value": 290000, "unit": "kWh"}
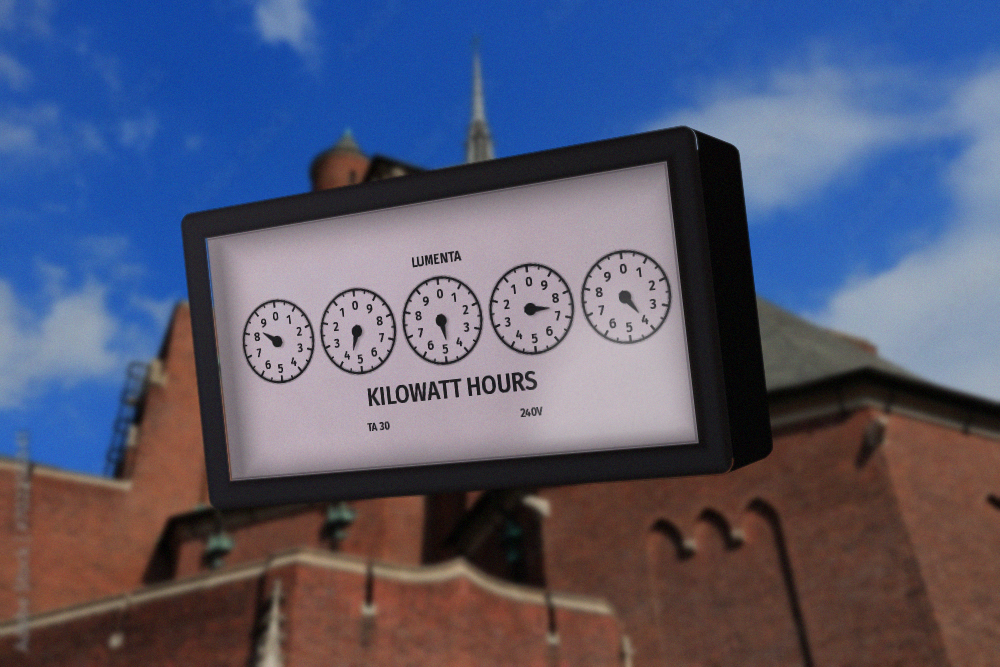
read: {"value": 84474, "unit": "kWh"}
